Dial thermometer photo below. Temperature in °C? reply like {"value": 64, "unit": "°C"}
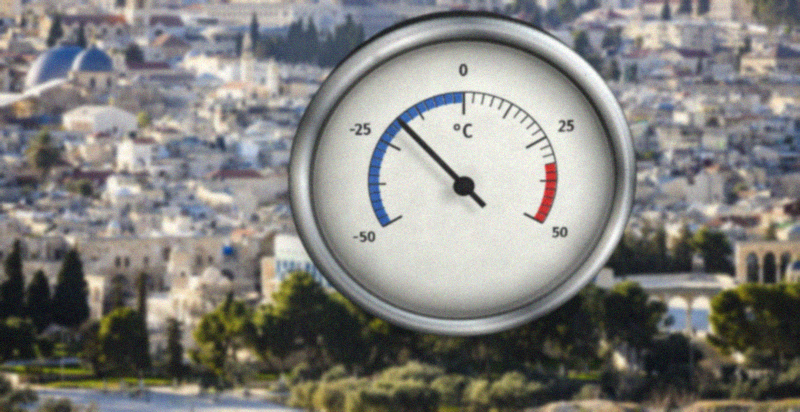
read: {"value": -17.5, "unit": "°C"}
